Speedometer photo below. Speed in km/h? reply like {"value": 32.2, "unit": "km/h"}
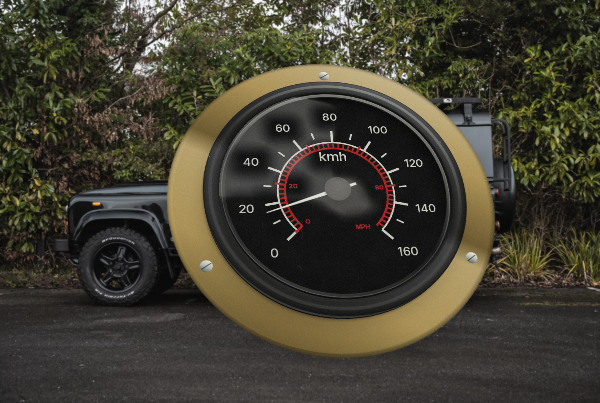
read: {"value": 15, "unit": "km/h"}
